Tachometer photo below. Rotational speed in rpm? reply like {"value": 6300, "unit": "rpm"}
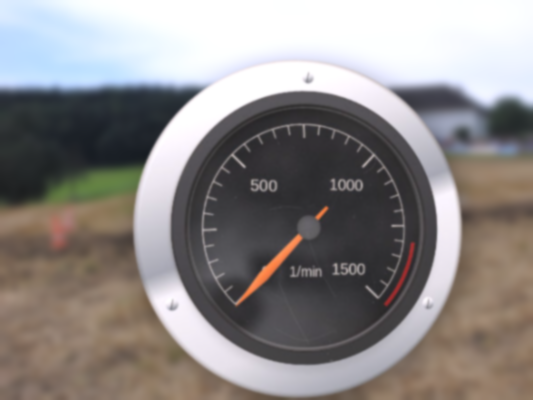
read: {"value": 0, "unit": "rpm"}
